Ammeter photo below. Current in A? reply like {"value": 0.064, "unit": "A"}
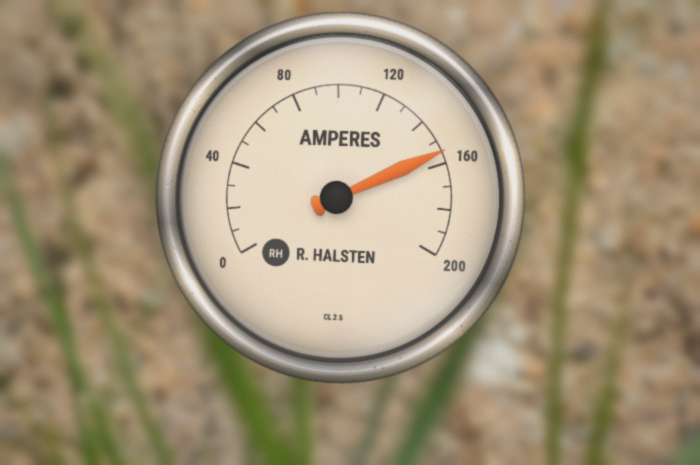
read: {"value": 155, "unit": "A"}
